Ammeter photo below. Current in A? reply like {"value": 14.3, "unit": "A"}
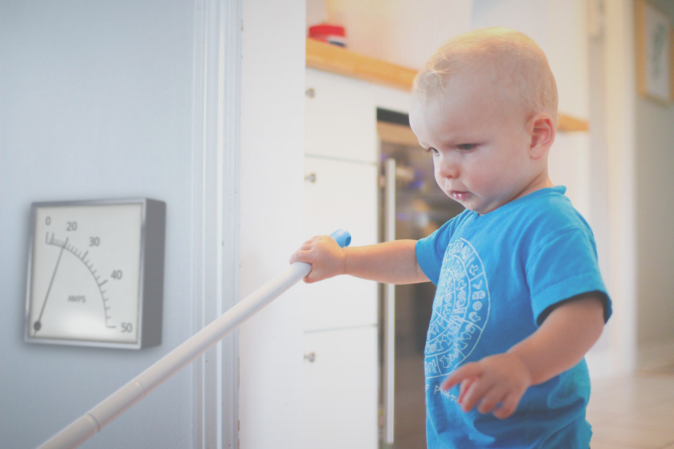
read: {"value": 20, "unit": "A"}
